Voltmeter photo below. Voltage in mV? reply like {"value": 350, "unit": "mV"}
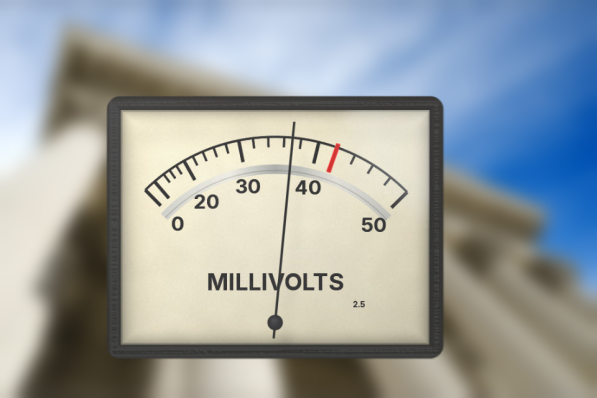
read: {"value": 37, "unit": "mV"}
